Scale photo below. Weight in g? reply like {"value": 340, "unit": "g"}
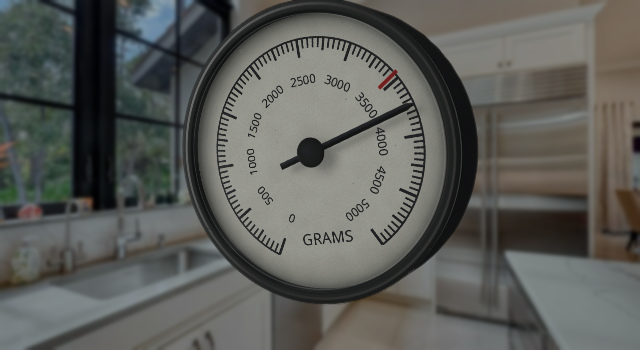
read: {"value": 3750, "unit": "g"}
